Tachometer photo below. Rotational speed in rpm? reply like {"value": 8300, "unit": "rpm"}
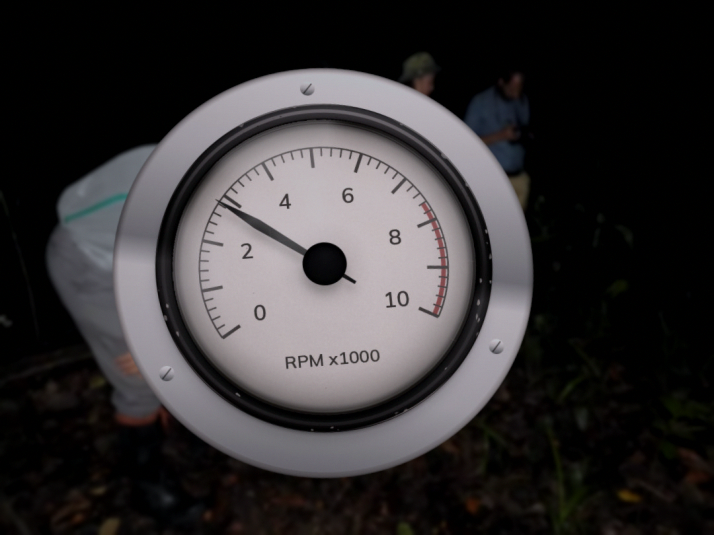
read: {"value": 2800, "unit": "rpm"}
